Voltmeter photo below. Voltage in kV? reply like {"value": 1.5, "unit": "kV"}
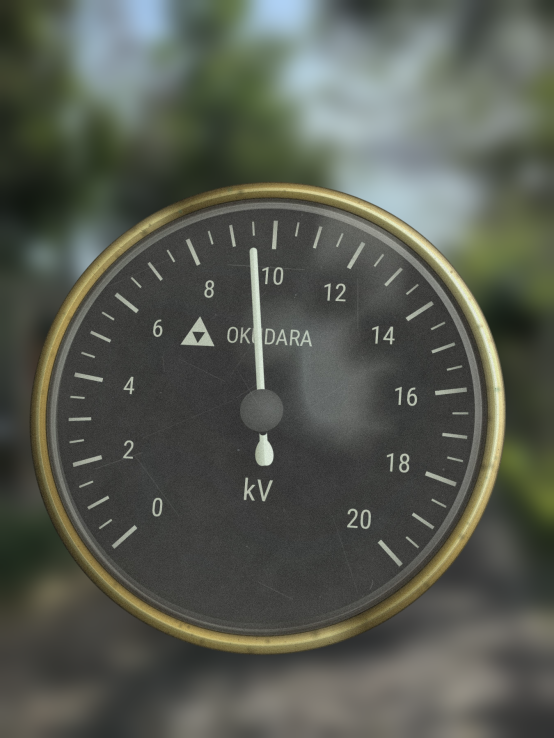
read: {"value": 9.5, "unit": "kV"}
